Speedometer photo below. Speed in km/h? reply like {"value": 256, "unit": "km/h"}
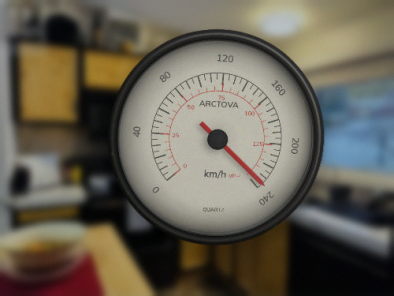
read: {"value": 235, "unit": "km/h"}
